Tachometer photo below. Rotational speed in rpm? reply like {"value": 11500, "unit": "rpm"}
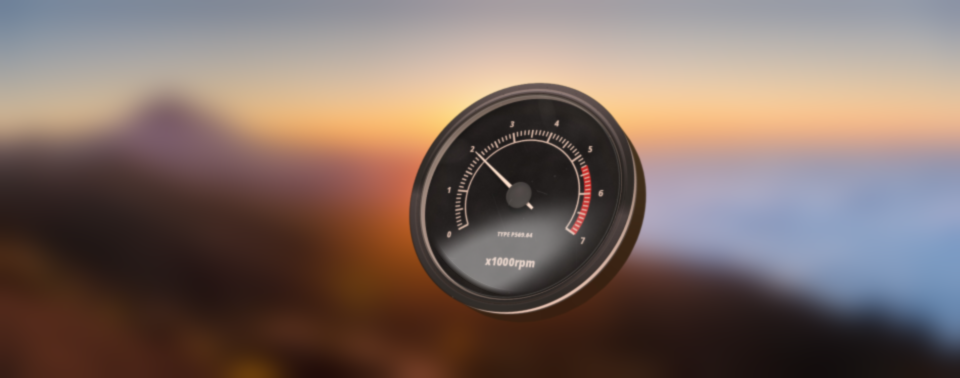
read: {"value": 2000, "unit": "rpm"}
